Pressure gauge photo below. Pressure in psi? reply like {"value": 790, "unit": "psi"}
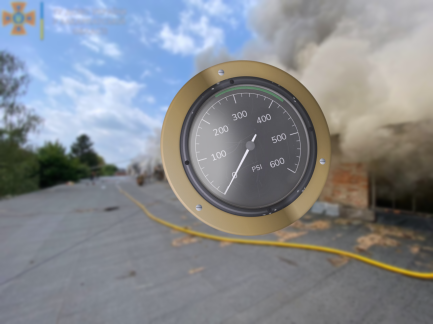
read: {"value": 0, "unit": "psi"}
